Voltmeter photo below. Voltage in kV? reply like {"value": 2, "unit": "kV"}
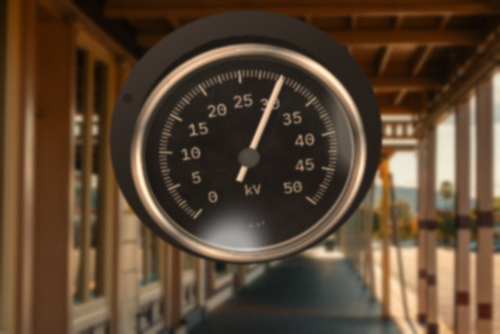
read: {"value": 30, "unit": "kV"}
